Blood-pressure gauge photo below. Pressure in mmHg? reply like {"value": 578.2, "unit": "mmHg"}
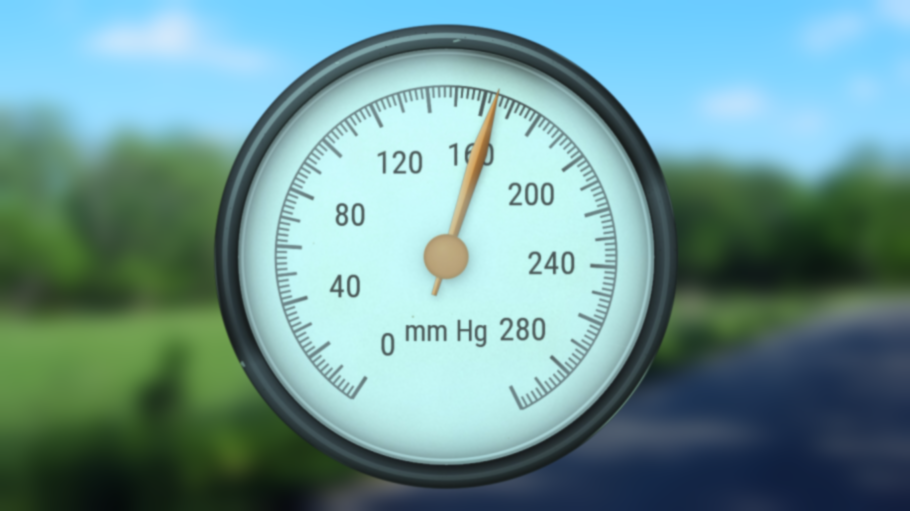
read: {"value": 164, "unit": "mmHg"}
